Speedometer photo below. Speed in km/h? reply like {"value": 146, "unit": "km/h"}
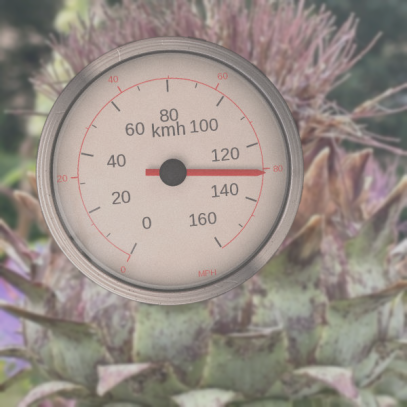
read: {"value": 130, "unit": "km/h"}
